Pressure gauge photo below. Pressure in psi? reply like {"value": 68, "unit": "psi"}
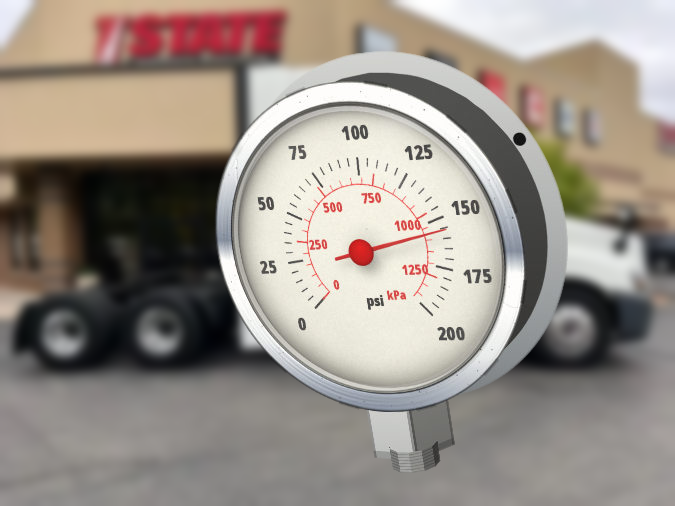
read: {"value": 155, "unit": "psi"}
